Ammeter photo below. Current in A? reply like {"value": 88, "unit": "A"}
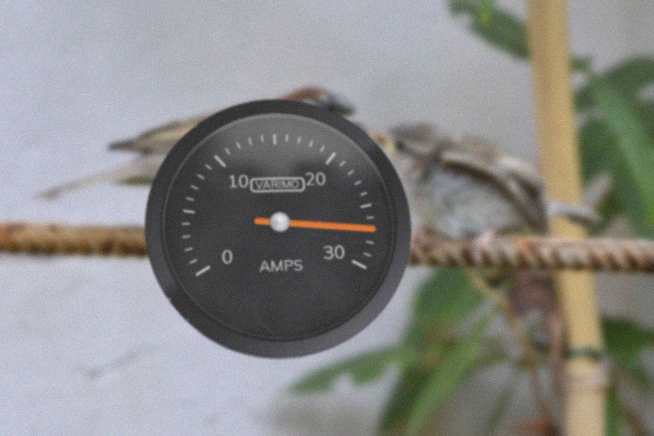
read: {"value": 27, "unit": "A"}
